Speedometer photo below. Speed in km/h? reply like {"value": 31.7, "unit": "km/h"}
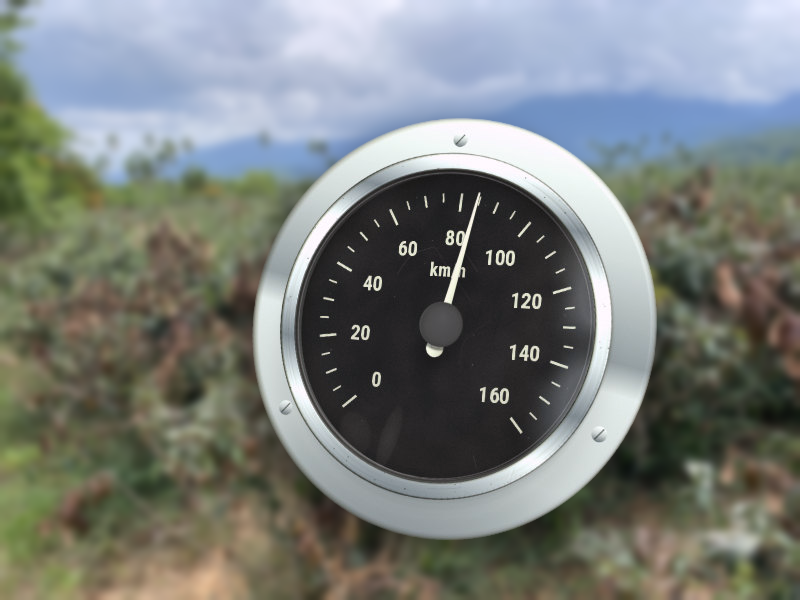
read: {"value": 85, "unit": "km/h"}
